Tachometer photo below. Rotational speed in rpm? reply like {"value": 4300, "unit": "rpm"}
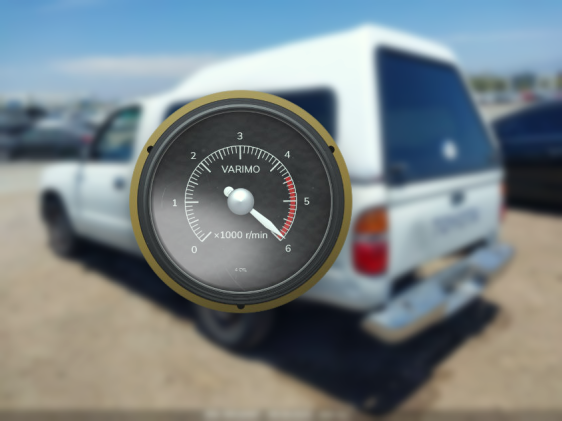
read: {"value": 5900, "unit": "rpm"}
